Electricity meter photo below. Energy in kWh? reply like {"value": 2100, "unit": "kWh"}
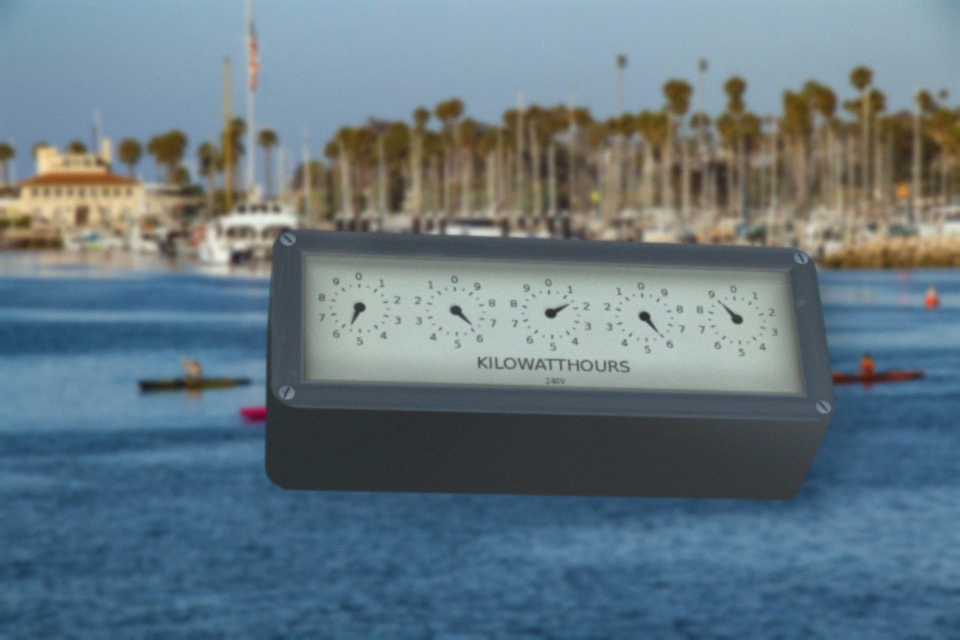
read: {"value": 56159, "unit": "kWh"}
